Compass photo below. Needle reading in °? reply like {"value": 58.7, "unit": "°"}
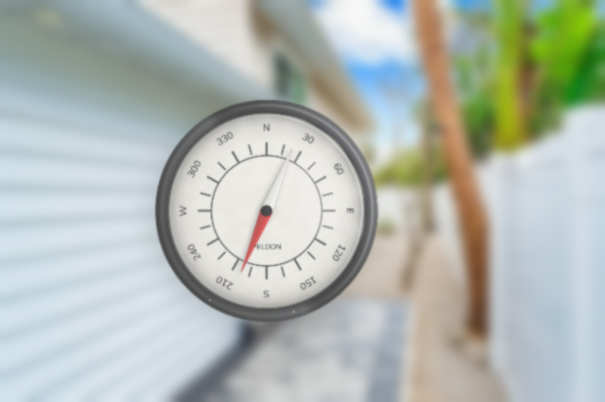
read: {"value": 202.5, "unit": "°"}
